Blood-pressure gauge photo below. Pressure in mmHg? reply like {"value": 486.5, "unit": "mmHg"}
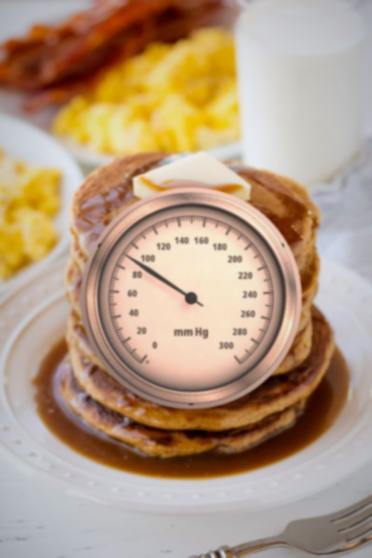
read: {"value": 90, "unit": "mmHg"}
